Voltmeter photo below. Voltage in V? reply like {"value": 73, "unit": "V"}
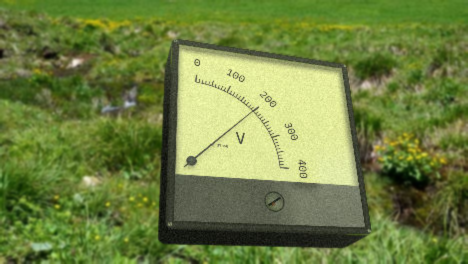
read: {"value": 200, "unit": "V"}
